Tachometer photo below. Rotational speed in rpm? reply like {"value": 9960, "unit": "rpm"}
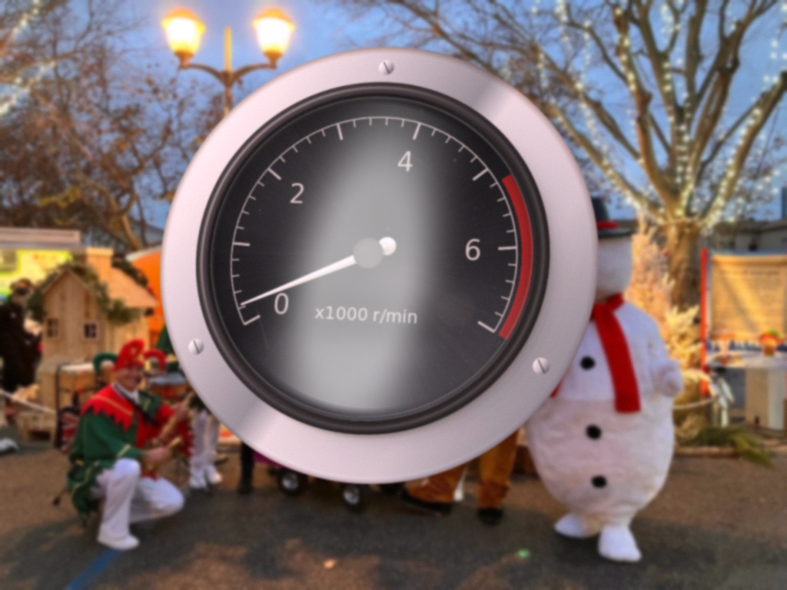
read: {"value": 200, "unit": "rpm"}
